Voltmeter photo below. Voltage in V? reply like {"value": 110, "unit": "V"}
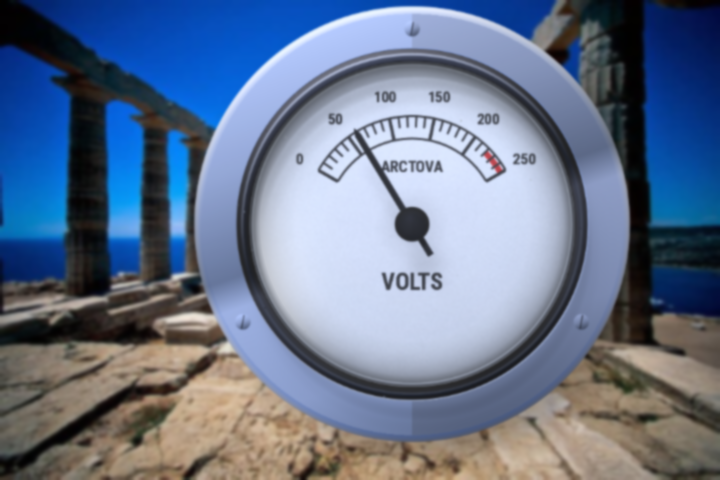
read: {"value": 60, "unit": "V"}
